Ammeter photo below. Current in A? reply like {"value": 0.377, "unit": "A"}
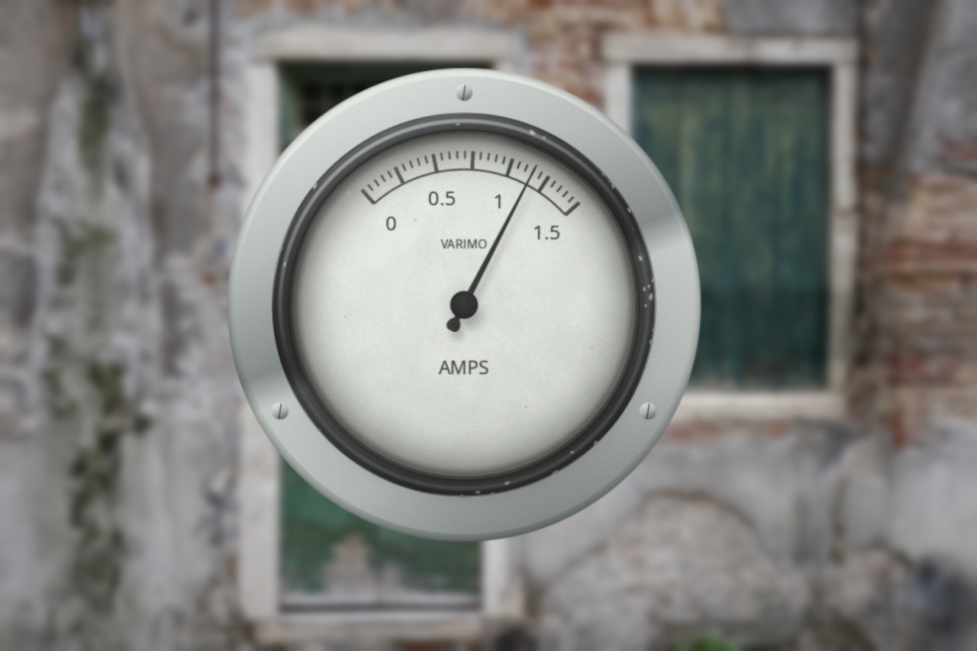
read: {"value": 1.15, "unit": "A"}
